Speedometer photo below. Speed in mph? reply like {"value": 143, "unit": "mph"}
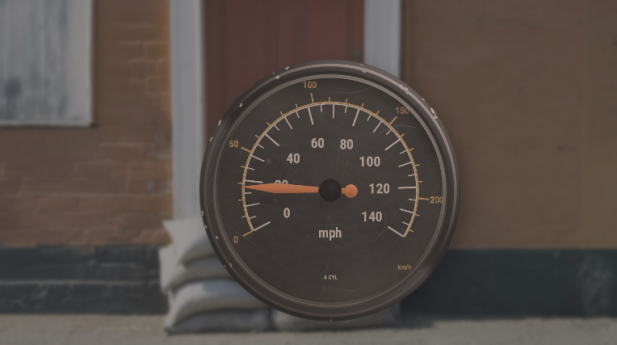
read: {"value": 17.5, "unit": "mph"}
